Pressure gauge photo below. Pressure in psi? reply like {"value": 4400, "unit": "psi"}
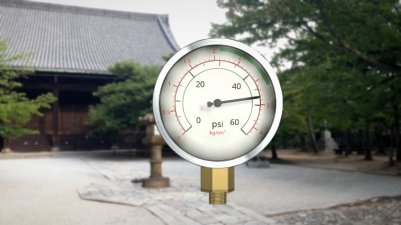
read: {"value": 47.5, "unit": "psi"}
